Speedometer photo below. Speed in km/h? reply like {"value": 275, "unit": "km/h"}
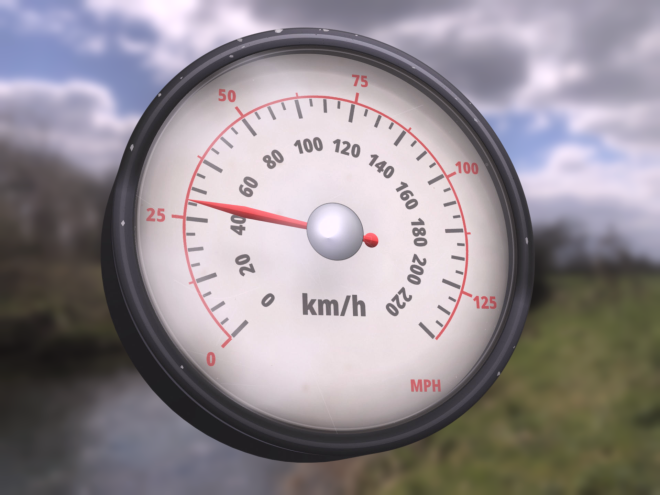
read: {"value": 45, "unit": "km/h"}
